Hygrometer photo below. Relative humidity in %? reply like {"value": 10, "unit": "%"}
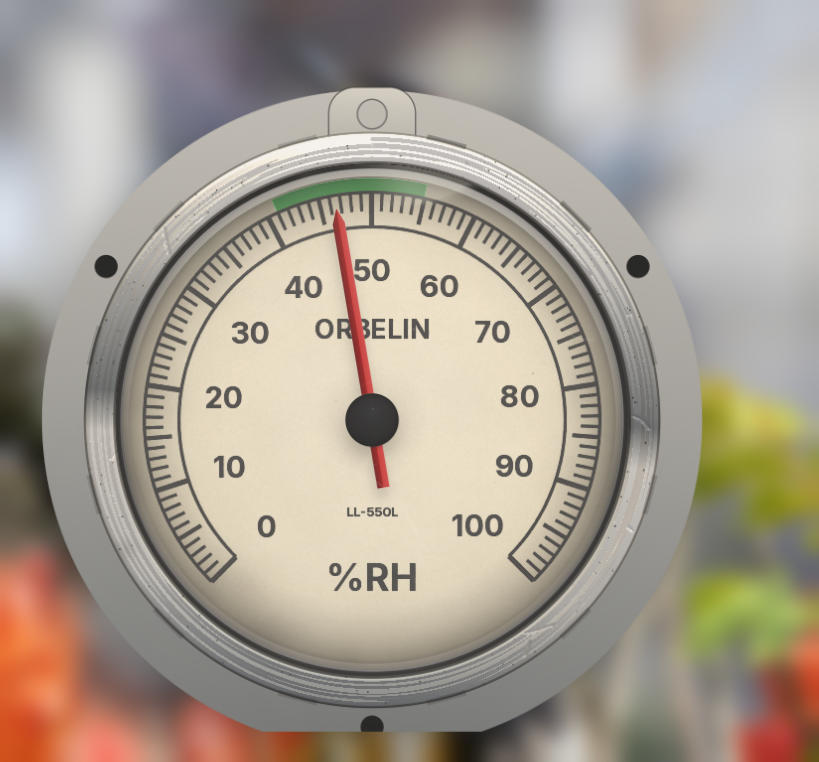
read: {"value": 46.5, "unit": "%"}
